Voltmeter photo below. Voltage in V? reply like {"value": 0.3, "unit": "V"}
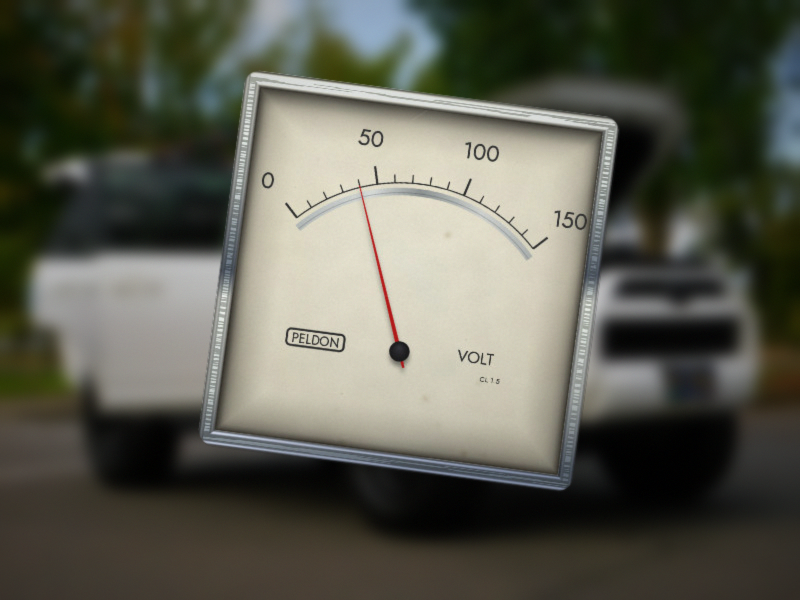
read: {"value": 40, "unit": "V"}
